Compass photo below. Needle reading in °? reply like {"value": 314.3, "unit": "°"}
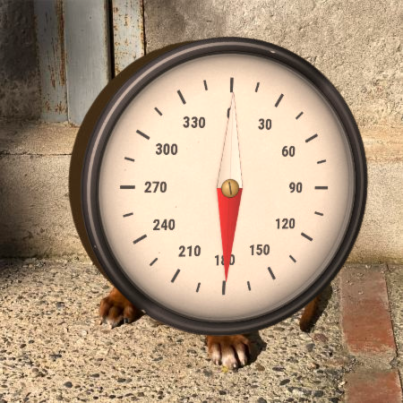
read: {"value": 180, "unit": "°"}
